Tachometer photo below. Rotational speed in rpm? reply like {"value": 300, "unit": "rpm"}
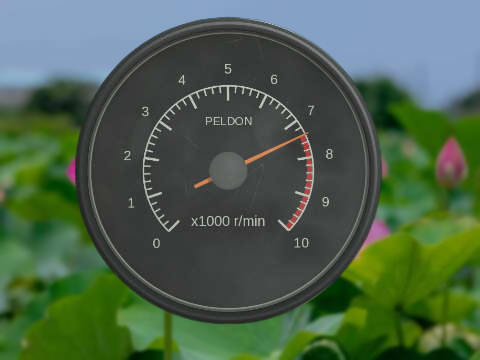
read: {"value": 7400, "unit": "rpm"}
